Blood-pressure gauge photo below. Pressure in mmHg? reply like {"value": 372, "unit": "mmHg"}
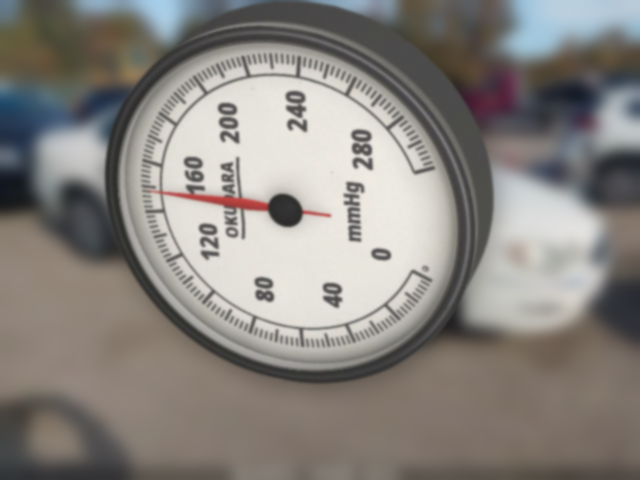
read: {"value": 150, "unit": "mmHg"}
